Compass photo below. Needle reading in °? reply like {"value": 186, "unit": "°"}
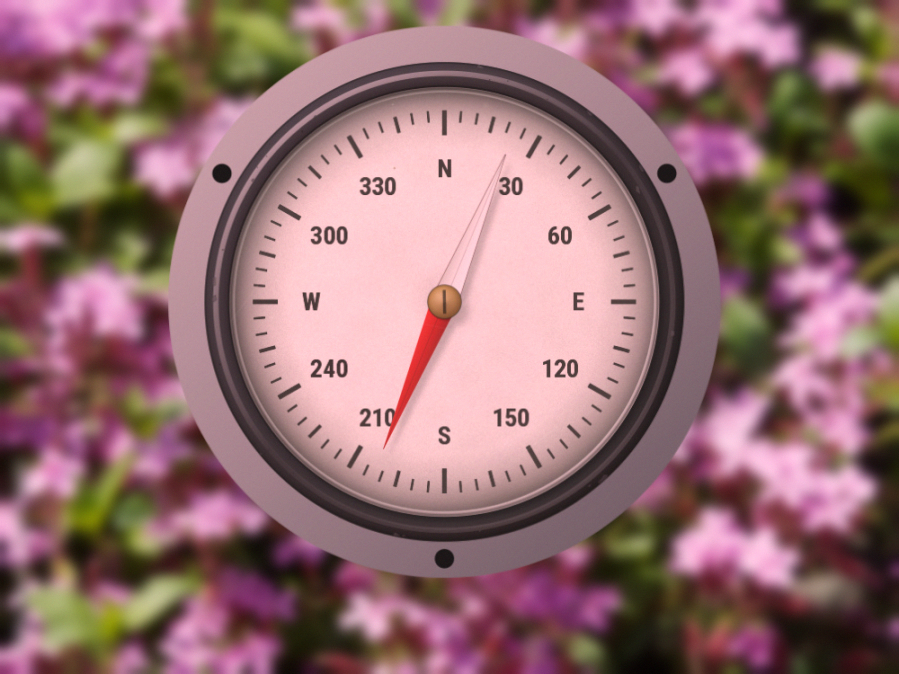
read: {"value": 202.5, "unit": "°"}
